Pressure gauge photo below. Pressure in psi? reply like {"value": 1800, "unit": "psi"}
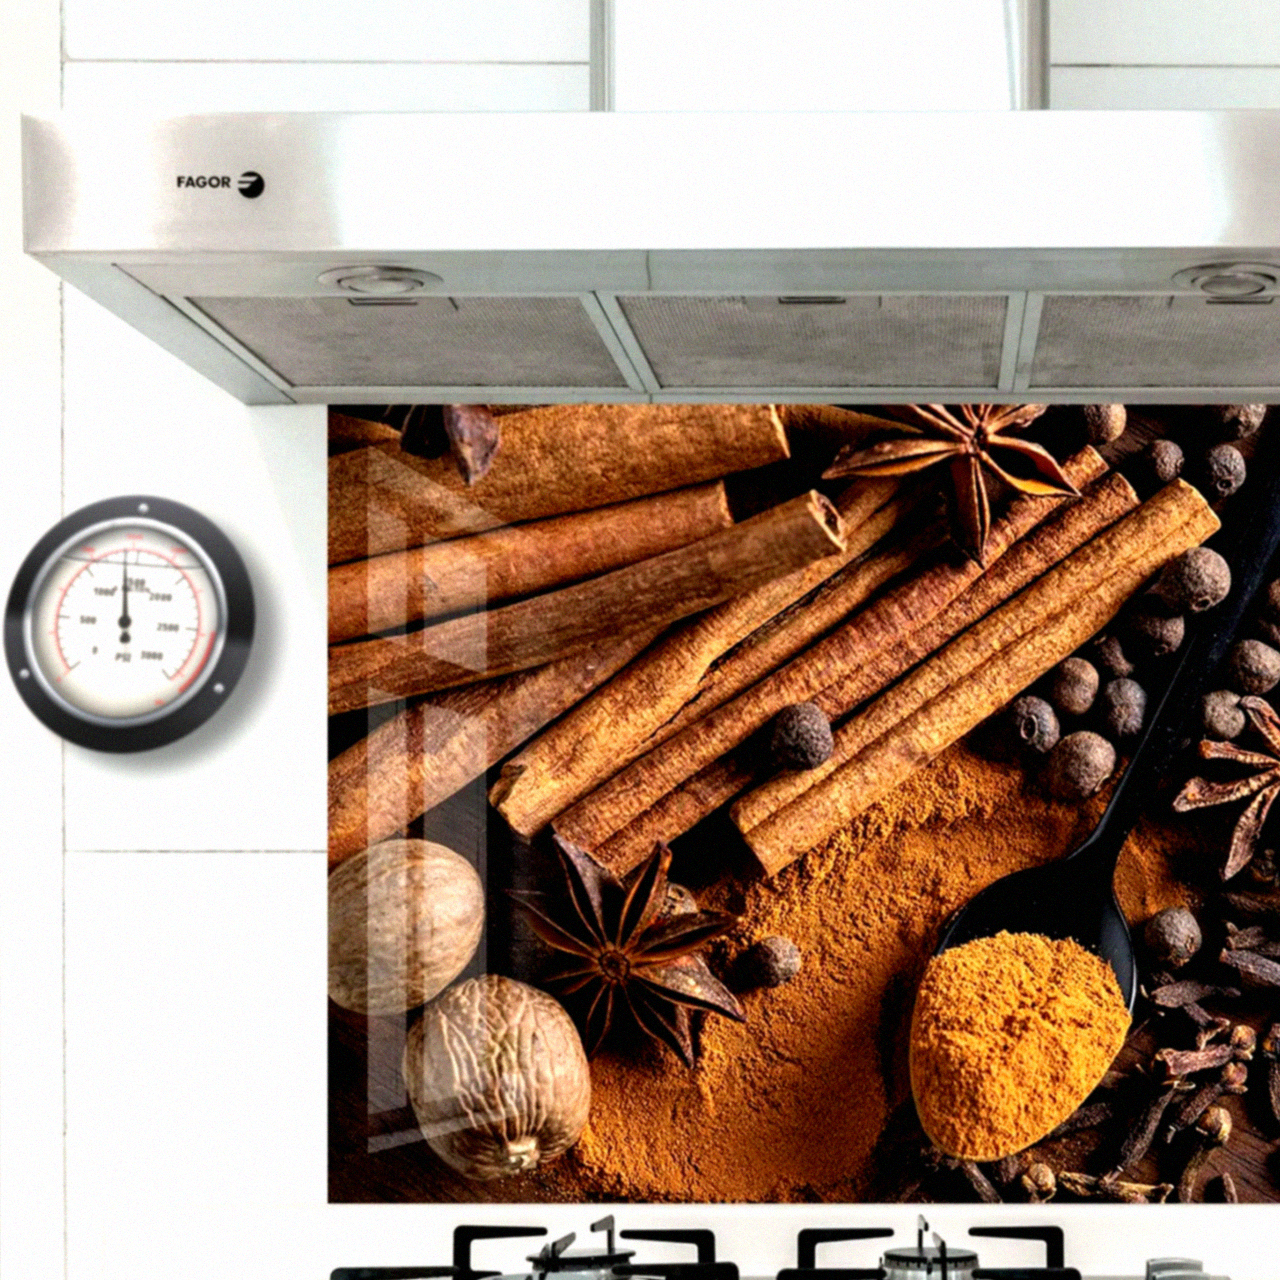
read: {"value": 1400, "unit": "psi"}
